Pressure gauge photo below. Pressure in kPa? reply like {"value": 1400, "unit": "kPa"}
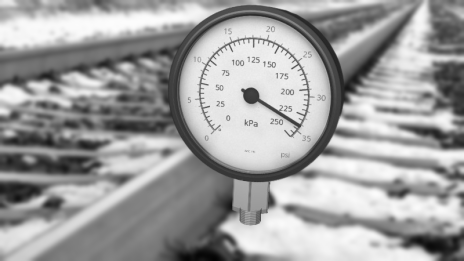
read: {"value": 235, "unit": "kPa"}
